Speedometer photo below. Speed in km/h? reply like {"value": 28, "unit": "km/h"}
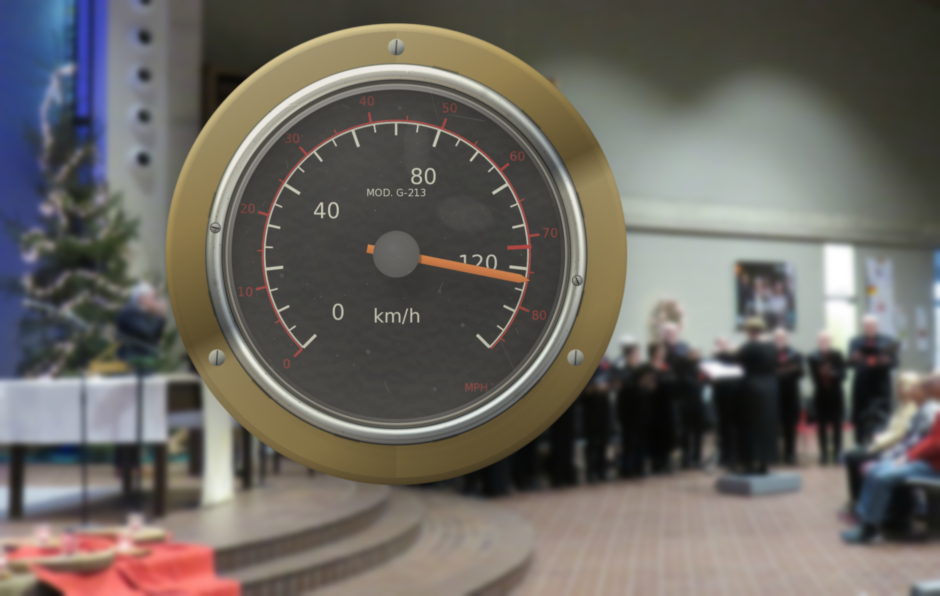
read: {"value": 122.5, "unit": "km/h"}
